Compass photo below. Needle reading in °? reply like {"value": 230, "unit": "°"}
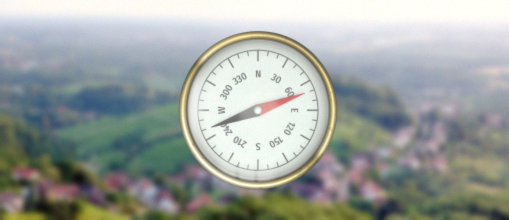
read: {"value": 70, "unit": "°"}
